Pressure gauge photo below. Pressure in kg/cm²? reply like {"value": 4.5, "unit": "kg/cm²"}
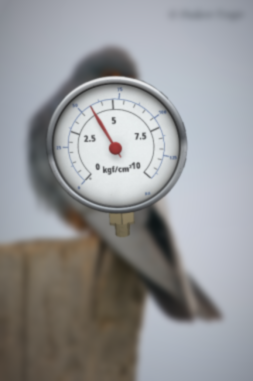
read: {"value": 4, "unit": "kg/cm²"}
